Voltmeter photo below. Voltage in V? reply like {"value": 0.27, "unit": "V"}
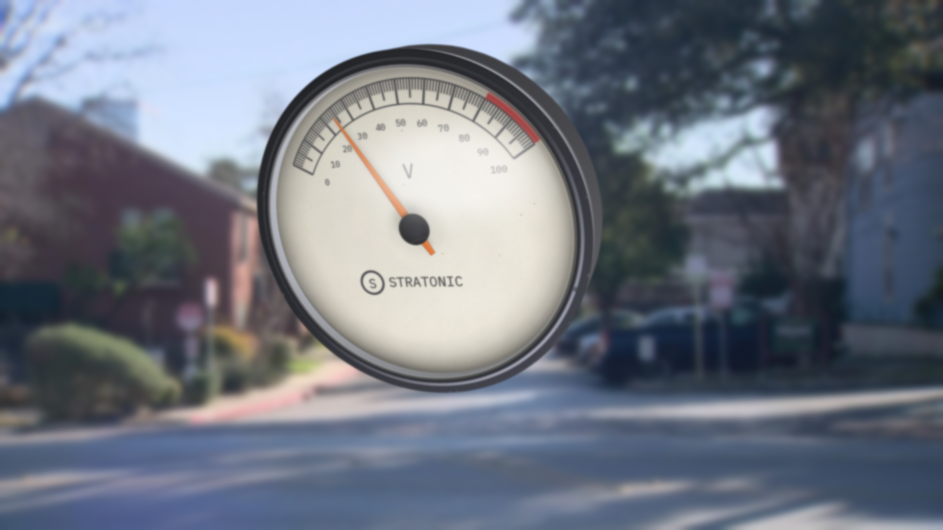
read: {"value": 25, "unit": "V"}
